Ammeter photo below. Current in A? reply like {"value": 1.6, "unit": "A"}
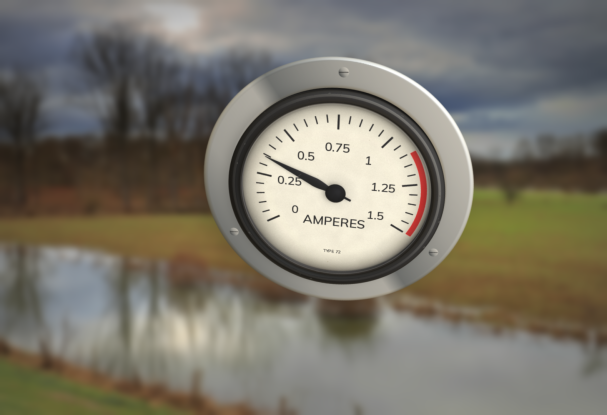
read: {"value": 0.35, "unit": "A"}
